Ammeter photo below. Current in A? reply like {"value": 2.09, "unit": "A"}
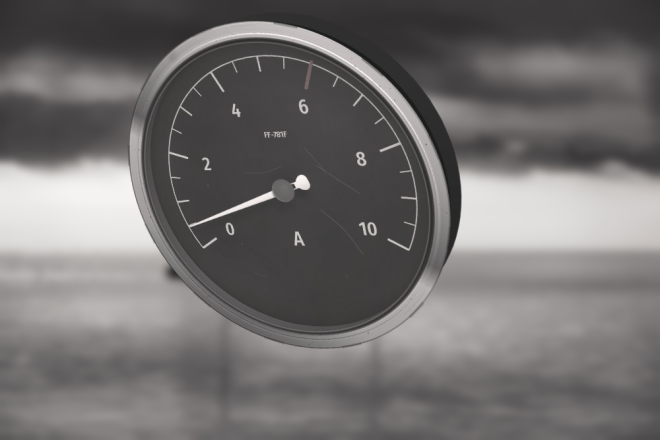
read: {"value": 0.5, "unit": "A"}
